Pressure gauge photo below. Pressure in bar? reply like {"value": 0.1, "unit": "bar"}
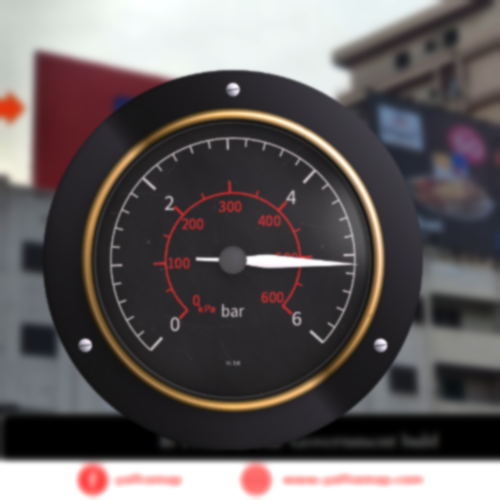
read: {"value": 5.1, "unit": "bar"}
